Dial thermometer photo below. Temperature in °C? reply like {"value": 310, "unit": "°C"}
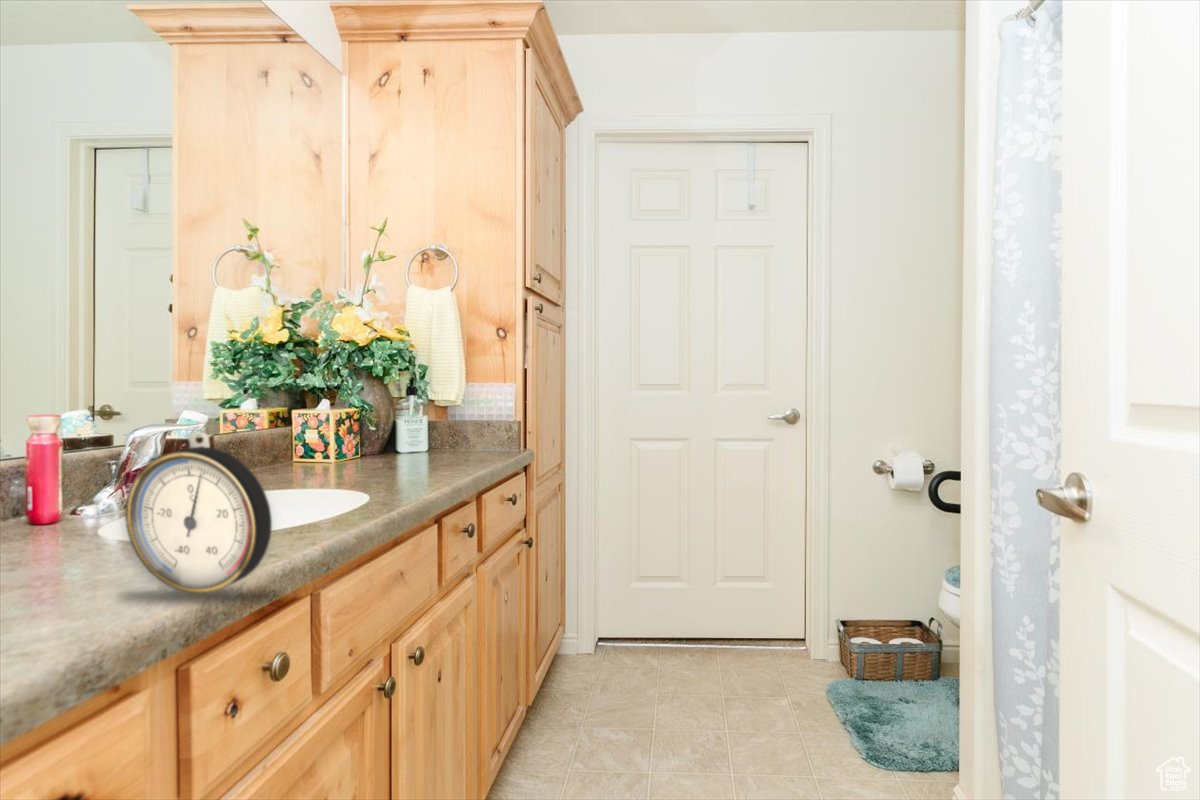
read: {"value": 5, "unit": "°C"}
